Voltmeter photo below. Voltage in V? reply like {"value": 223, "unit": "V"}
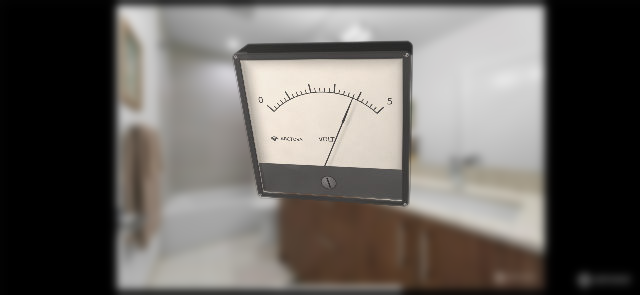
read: {"value": 3.8, "unit": "V"}
